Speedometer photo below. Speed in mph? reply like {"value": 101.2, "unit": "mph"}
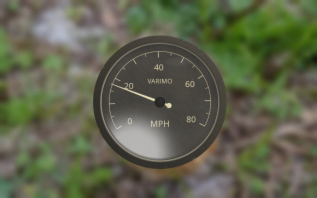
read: {"value": 17.5, "unit": "mph"}
